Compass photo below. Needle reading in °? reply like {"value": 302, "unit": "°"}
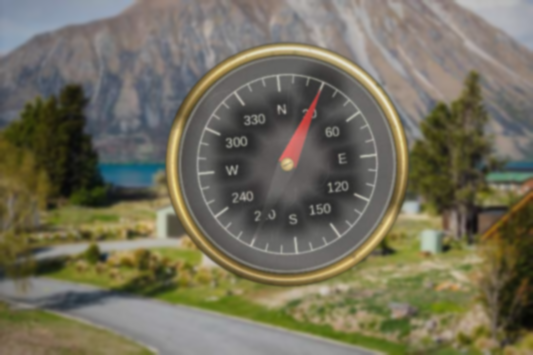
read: {"value": 30, "unit": "°"}
